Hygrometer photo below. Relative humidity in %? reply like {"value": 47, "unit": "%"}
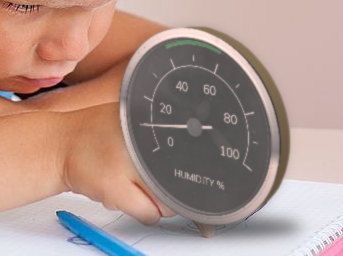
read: {"value": 10, "unit": "%"}
